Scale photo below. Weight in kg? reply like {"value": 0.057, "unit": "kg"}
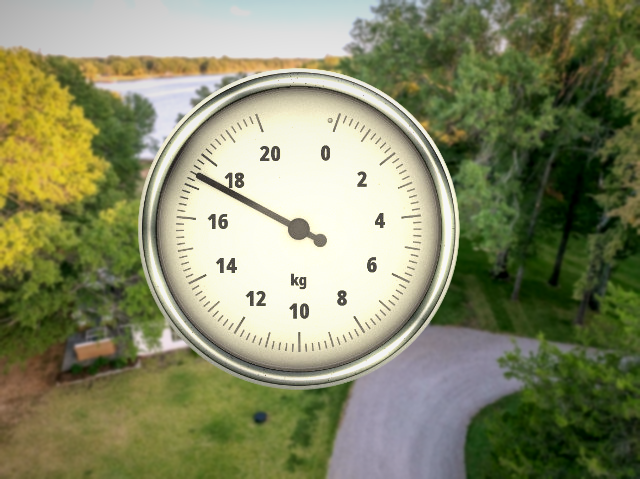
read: {"value": 17.4, "unit": "kg"}
